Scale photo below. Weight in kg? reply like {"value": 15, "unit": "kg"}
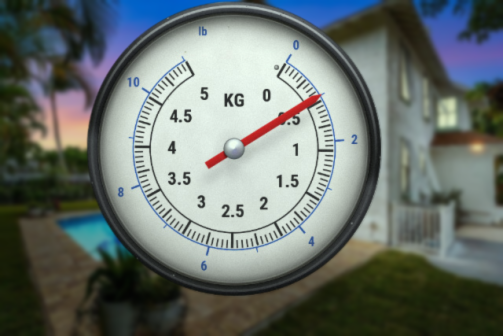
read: {"value": 0.45, "unit": "kg"}
